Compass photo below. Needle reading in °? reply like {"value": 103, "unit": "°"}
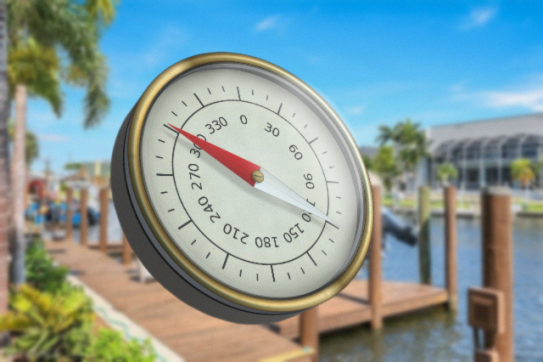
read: {"value": 300, "unit": "°"}
